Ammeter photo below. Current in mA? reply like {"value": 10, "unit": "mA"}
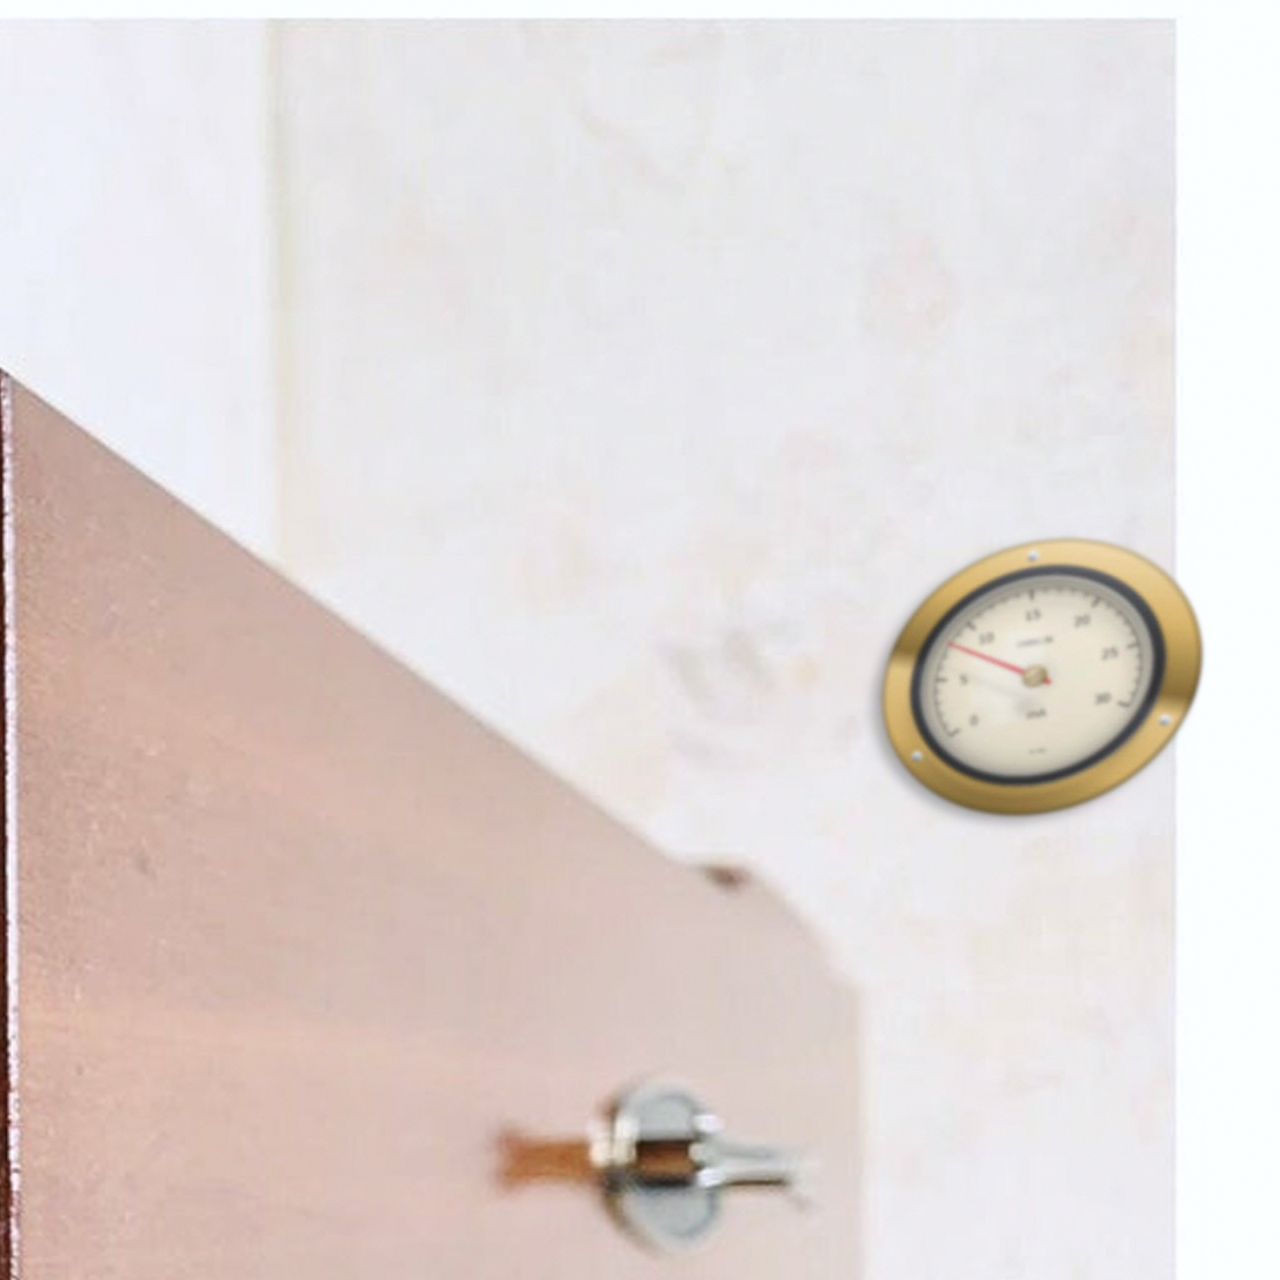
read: {"value": 8, "unit": "mA"}
